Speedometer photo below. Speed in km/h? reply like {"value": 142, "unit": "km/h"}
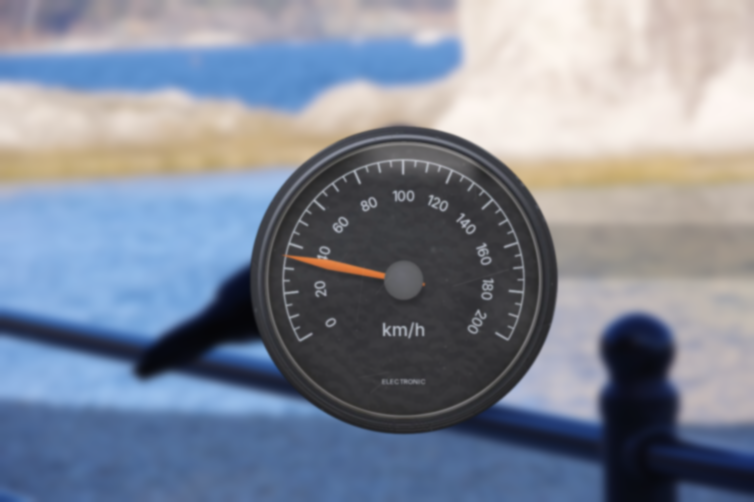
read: {"value": 35, "unit": "km/h"}
